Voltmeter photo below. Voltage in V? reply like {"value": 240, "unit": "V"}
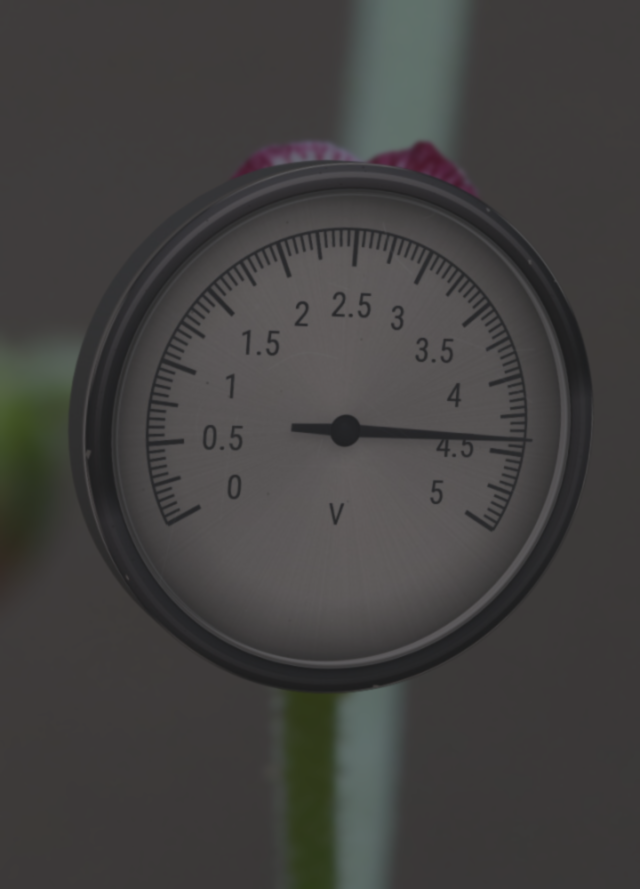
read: {"value": 4.4, "unit": "V"}
